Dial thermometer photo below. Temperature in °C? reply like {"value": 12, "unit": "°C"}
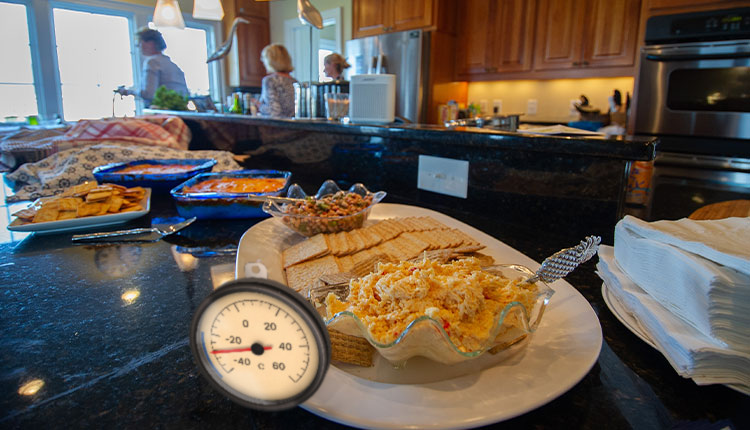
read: {"value": -28, "unit": "°C"}
